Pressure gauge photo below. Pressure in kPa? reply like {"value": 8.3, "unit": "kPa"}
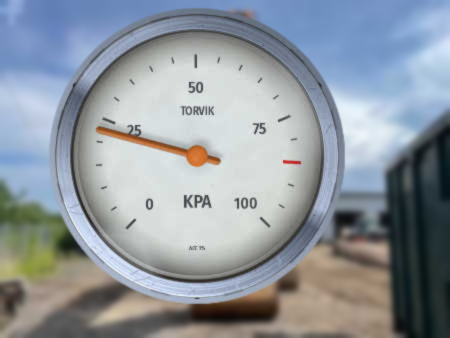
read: {"value": 22.5, "unit": "kPa"}
